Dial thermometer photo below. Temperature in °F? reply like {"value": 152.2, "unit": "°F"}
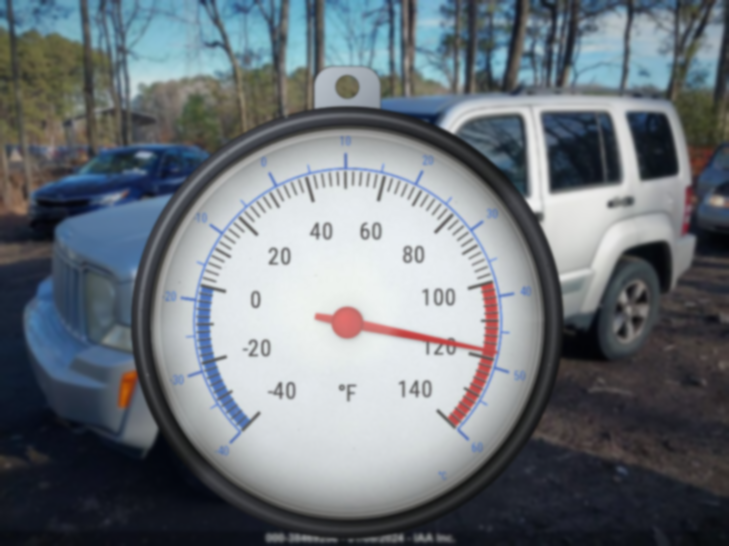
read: {"value": 118, "unit": "°F"}
